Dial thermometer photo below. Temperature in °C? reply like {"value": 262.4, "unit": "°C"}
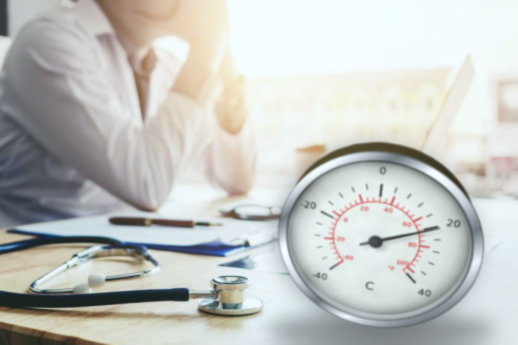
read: {"value": 20, "unit": "°C"}
